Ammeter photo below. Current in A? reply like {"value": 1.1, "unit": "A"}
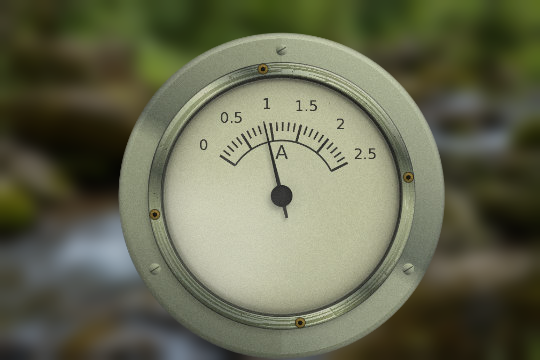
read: {"value": 0.9, "unit": "A"}
